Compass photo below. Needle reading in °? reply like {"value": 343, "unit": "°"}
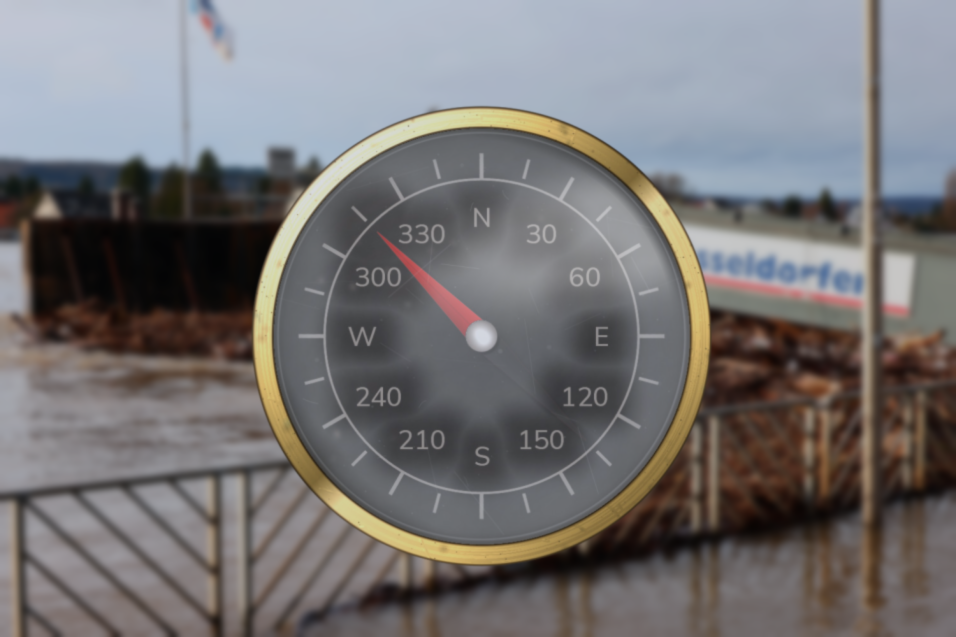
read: {"value": 315, "unit": "°"}
